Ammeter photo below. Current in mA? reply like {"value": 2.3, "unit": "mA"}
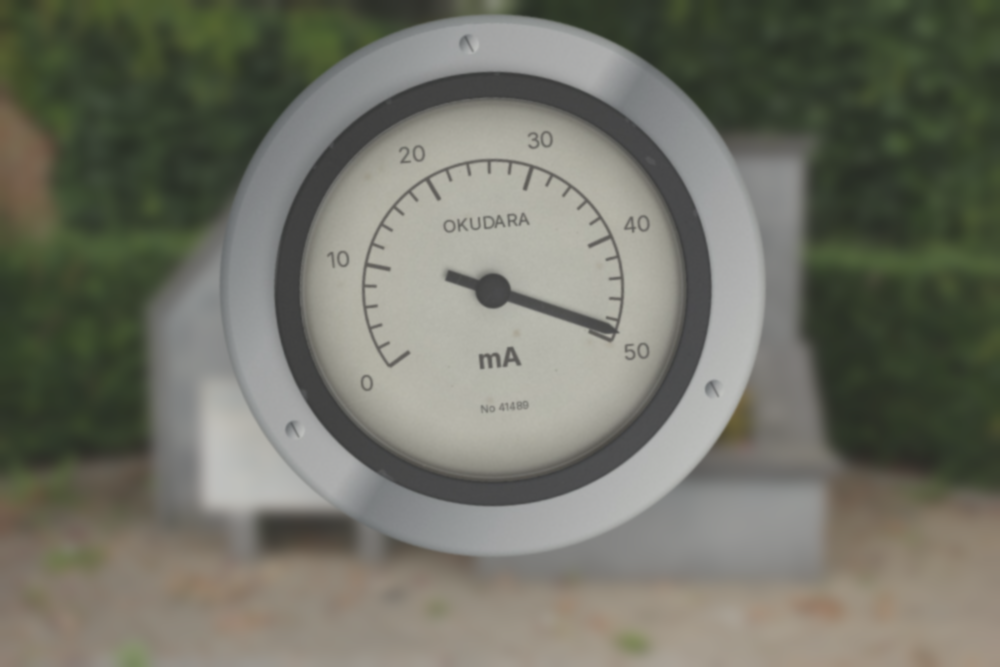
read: {"value": 49, "unit": "mA"}
